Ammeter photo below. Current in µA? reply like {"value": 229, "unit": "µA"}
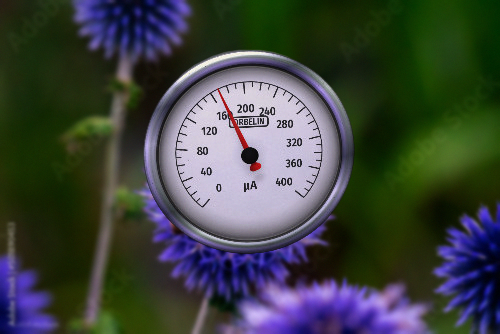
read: {"value": 170, "unit": "µA"}
